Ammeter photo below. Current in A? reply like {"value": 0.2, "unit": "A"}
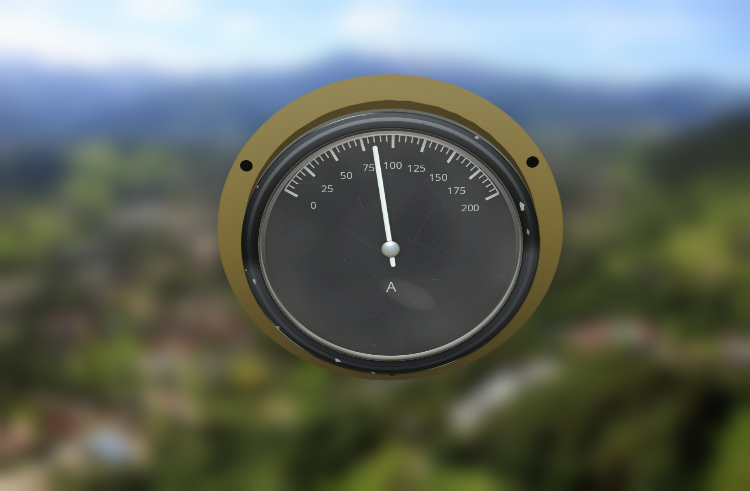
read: {"value": 85, "unit": "A"}
